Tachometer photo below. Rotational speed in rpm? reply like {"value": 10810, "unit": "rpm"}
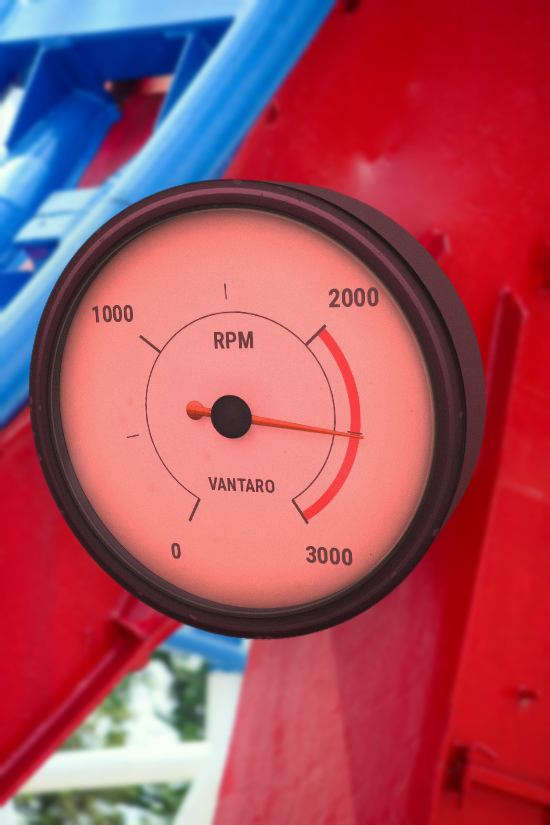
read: {"value": 2500, "unit": "rpm"}
